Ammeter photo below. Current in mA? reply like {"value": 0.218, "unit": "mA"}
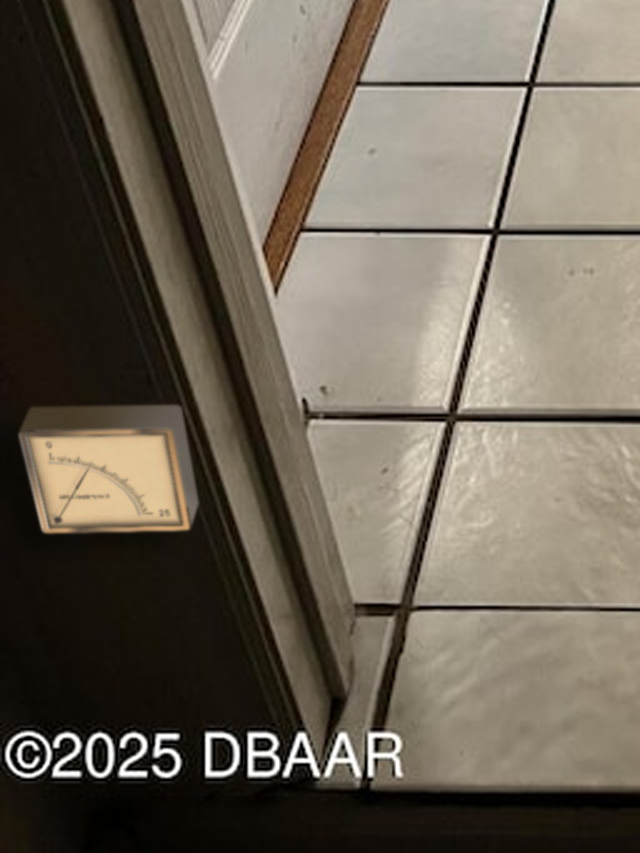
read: {"value": 7.5, "unit": "mA"}
